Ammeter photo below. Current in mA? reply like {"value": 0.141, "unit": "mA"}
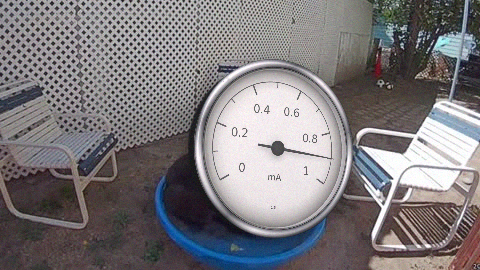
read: {"value": 0.9, "unit": "mA"}
